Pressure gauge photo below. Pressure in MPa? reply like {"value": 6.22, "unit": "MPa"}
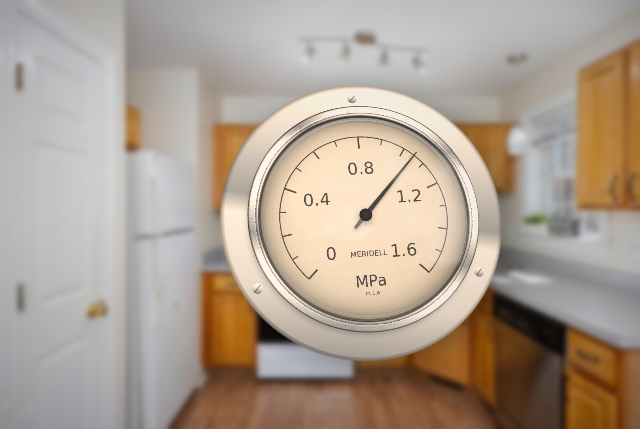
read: {"value": 1.05, "unit": "MPa"}
